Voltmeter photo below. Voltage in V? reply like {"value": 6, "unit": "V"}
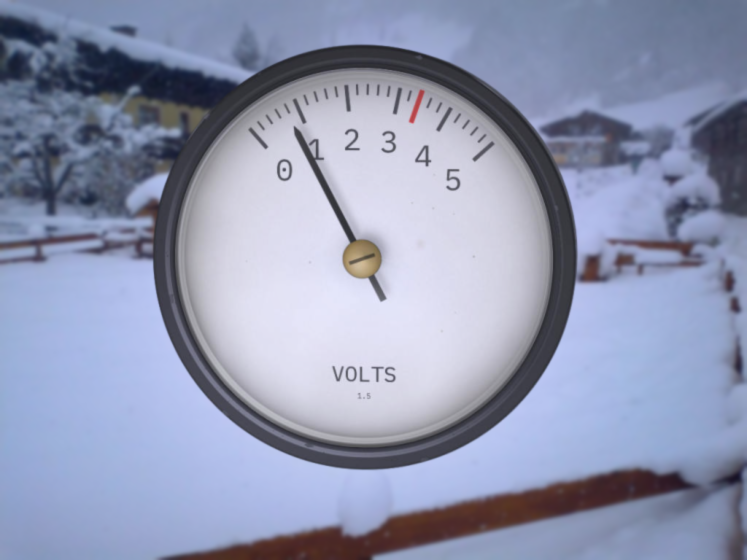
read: {"value": 0.8, "unit": "V"}
